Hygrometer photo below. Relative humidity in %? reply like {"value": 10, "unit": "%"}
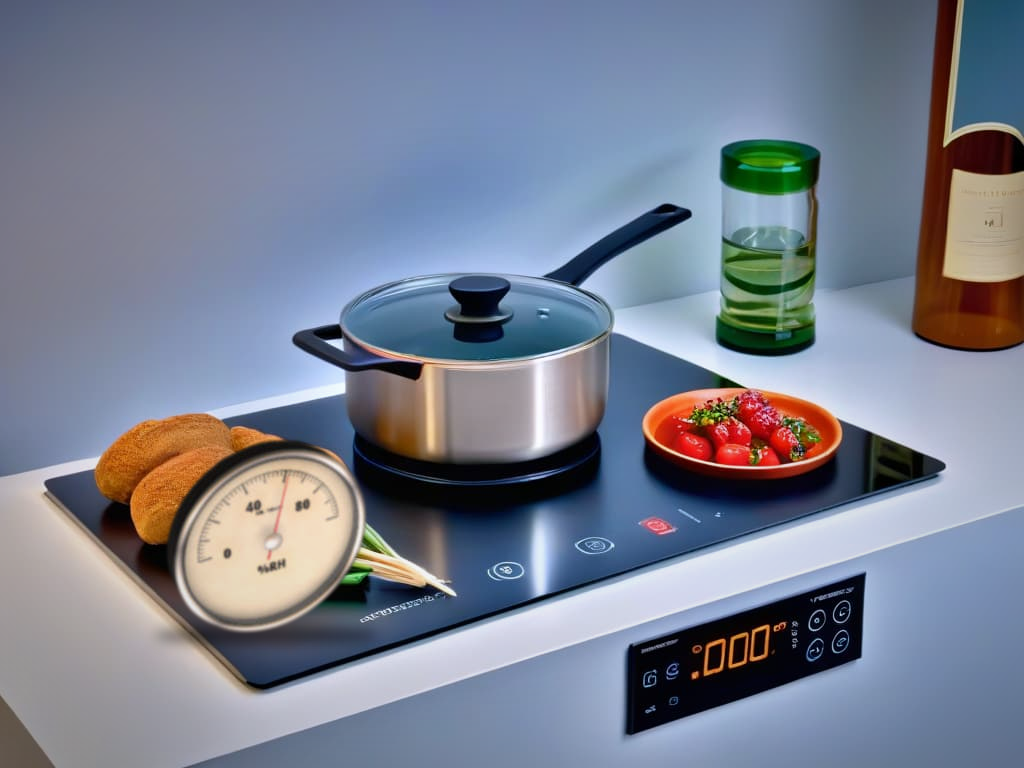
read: {"value": 60, "unit": "%"}
